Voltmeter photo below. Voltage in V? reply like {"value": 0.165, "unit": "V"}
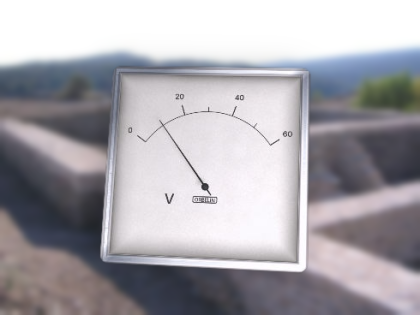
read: {"value": 10, "unit": "V"}
